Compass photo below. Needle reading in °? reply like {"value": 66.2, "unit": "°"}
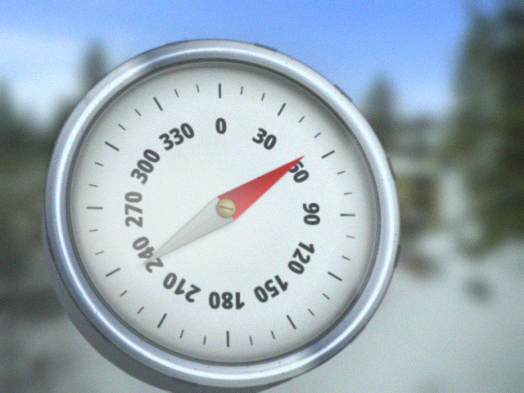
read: {"value": 55, "unit": "°"}
